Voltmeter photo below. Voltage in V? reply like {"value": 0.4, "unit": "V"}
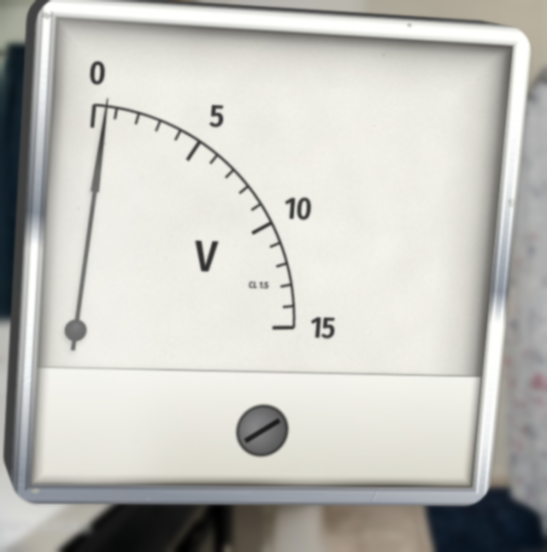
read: {"value": 0.5, "unit": "V"}
